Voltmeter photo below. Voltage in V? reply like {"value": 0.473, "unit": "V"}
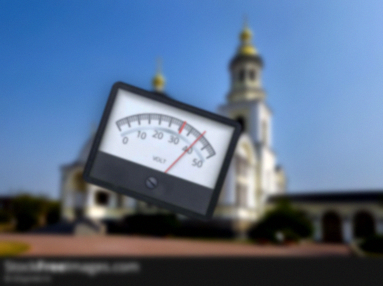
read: {"value": 40, "unit": "V"}
